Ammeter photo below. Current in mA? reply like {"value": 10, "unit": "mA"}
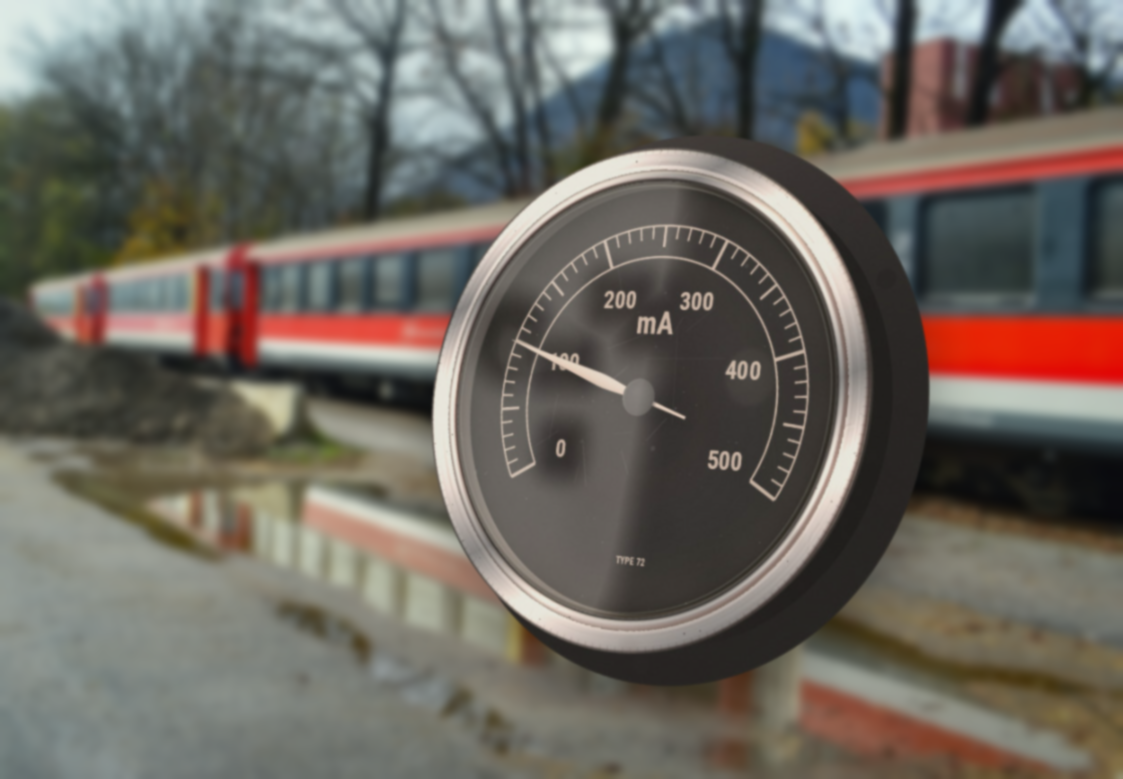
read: {"value": 100, "unit": "mA"}
